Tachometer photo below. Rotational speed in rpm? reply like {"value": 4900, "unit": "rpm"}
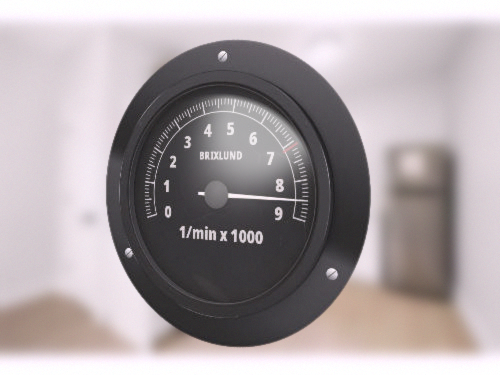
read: {"value": 8500, "unit": "rpm"}
